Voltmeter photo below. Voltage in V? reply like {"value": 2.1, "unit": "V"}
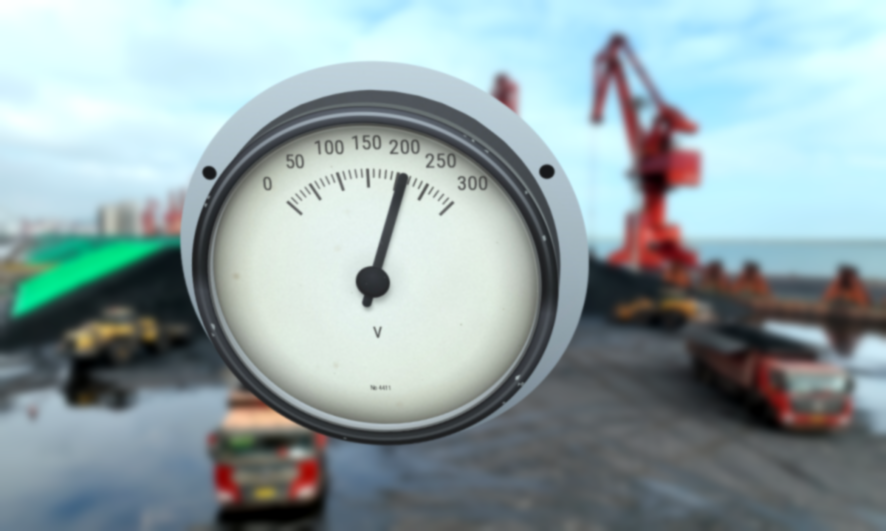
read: {"value": 210, "unit": "V"}
